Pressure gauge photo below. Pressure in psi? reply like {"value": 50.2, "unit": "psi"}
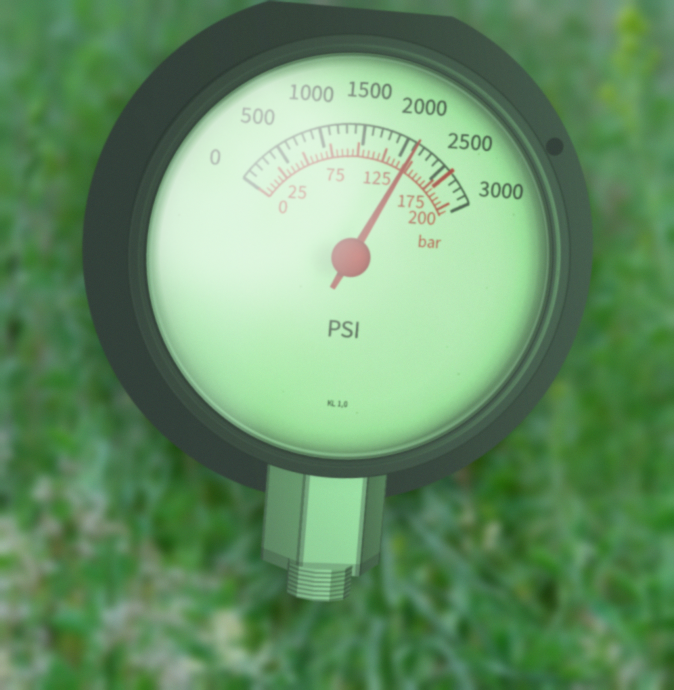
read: {"value": 2100, "unit": "psi"}
